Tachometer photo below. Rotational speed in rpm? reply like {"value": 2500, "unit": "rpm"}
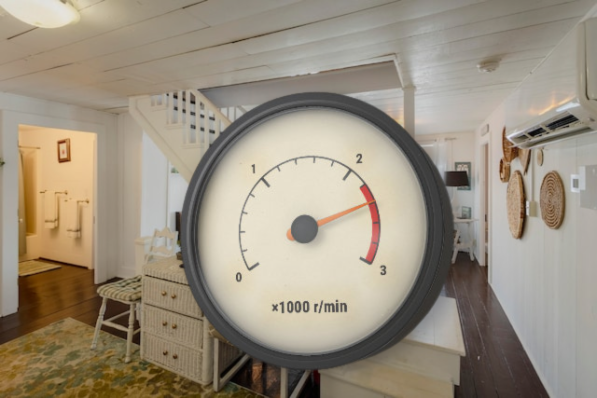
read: {"value": 2400, "unit": "rpm"}
